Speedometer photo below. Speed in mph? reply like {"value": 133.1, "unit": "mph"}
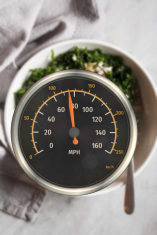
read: {"value": 75, "unit": "mph"}
